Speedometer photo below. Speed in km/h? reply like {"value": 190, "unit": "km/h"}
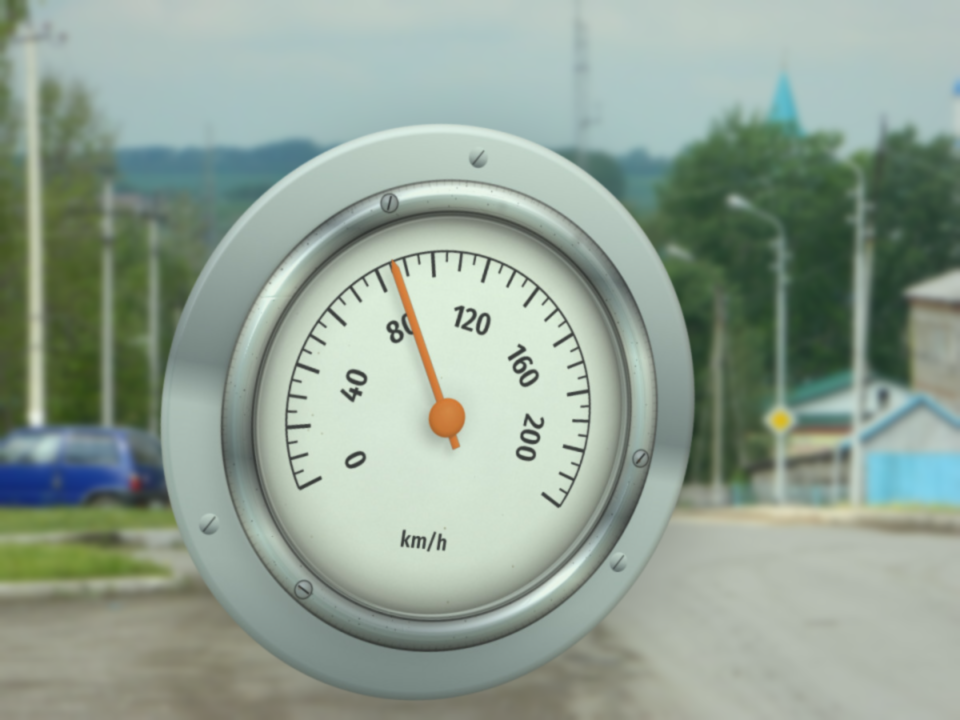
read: {"value": 85, "unit": "km/h"}
